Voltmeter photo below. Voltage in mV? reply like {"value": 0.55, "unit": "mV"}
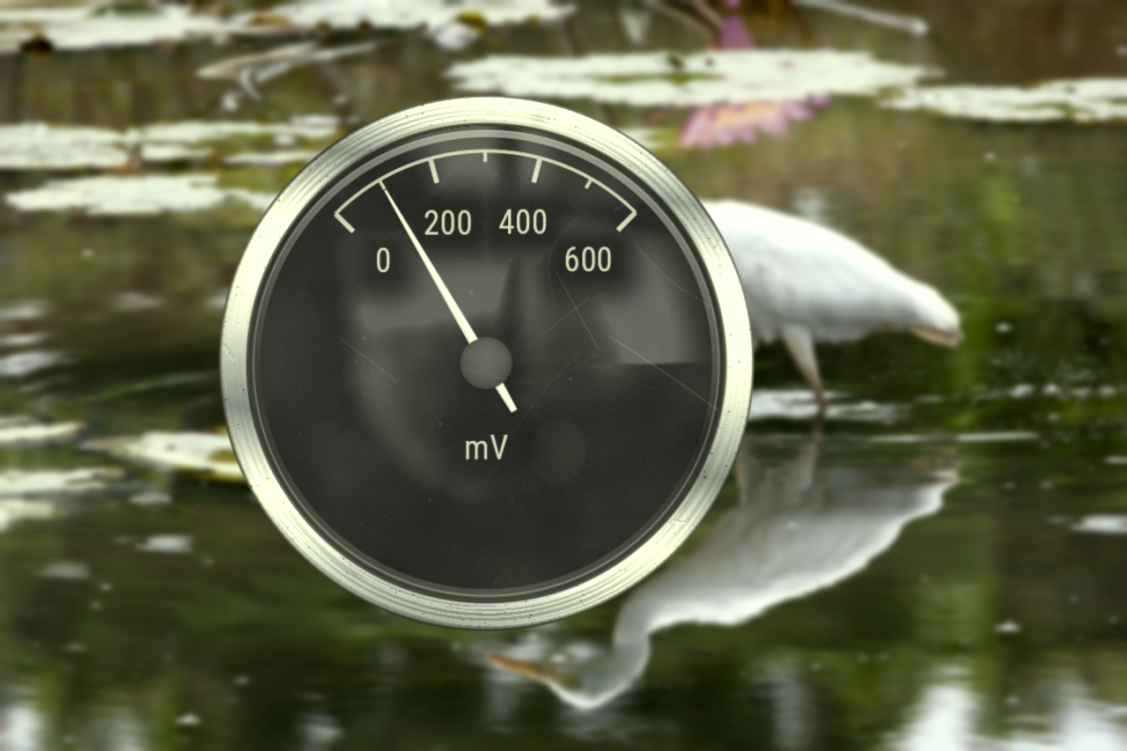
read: {"value": 100, "unit": "mV"}
